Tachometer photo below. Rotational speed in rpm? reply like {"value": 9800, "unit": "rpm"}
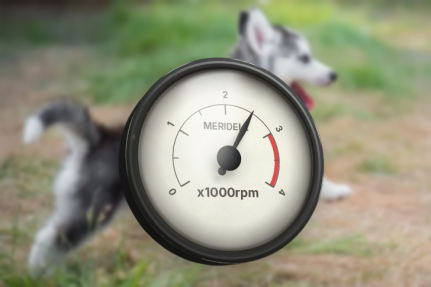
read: {"value": 2500, "unit": "rpm"}
